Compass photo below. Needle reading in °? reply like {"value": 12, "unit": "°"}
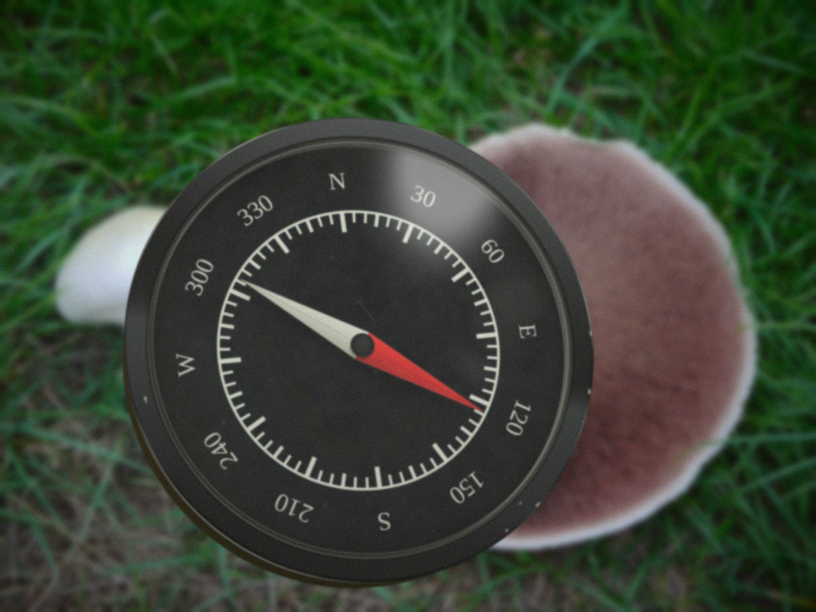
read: {"value": 125, "unit": "°"}
